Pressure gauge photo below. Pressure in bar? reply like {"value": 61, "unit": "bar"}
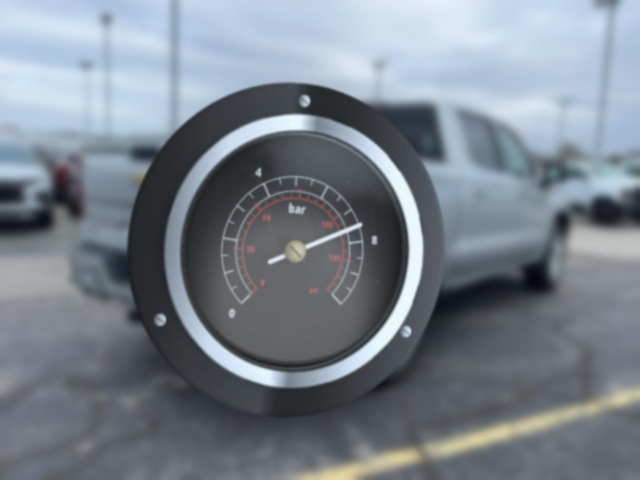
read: {"value": 7.5, "unit": "bar"}
